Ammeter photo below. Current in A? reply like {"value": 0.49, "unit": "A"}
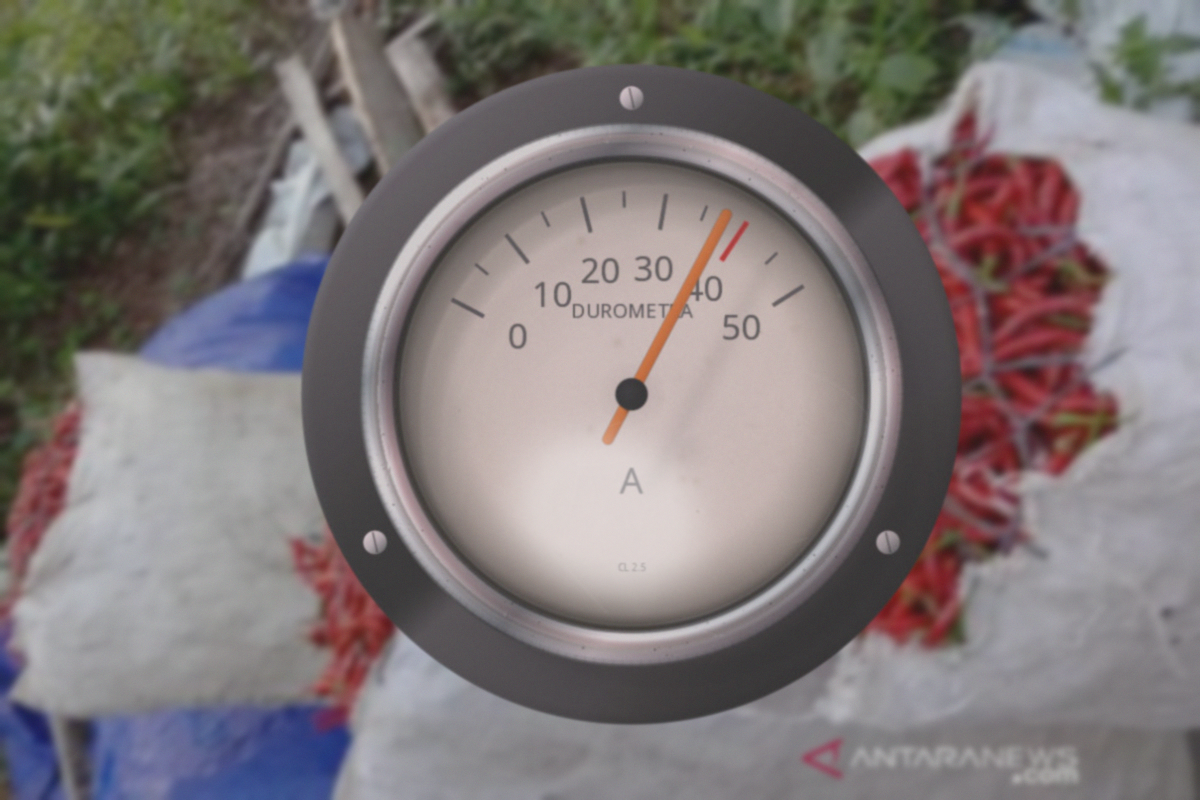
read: {"value": 37.5, "unit": "A"}
